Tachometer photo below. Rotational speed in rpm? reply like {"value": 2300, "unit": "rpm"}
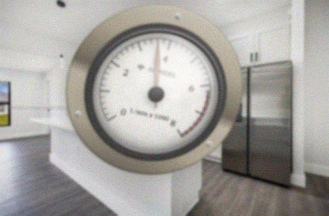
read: {"value": 3600, "unit": "rpm"}
